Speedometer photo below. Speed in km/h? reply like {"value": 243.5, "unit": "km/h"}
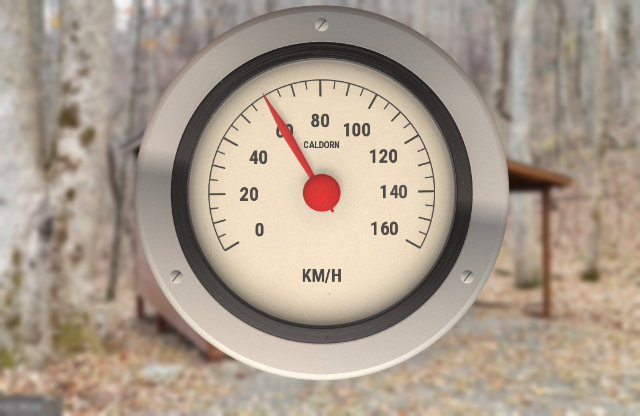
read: {"value": 60, "unit": "km/h"}
